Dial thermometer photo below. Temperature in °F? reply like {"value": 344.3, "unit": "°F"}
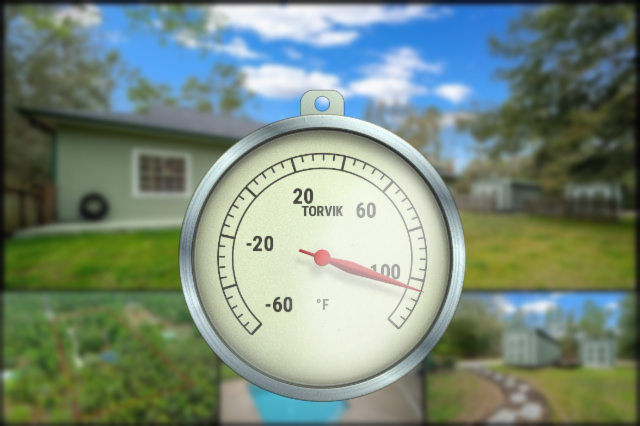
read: {"value": 104, "unit": "°F"}
